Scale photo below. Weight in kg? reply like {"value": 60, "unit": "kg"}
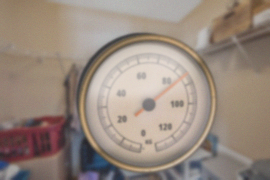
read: {"value": 85, "unit": "kg"}
